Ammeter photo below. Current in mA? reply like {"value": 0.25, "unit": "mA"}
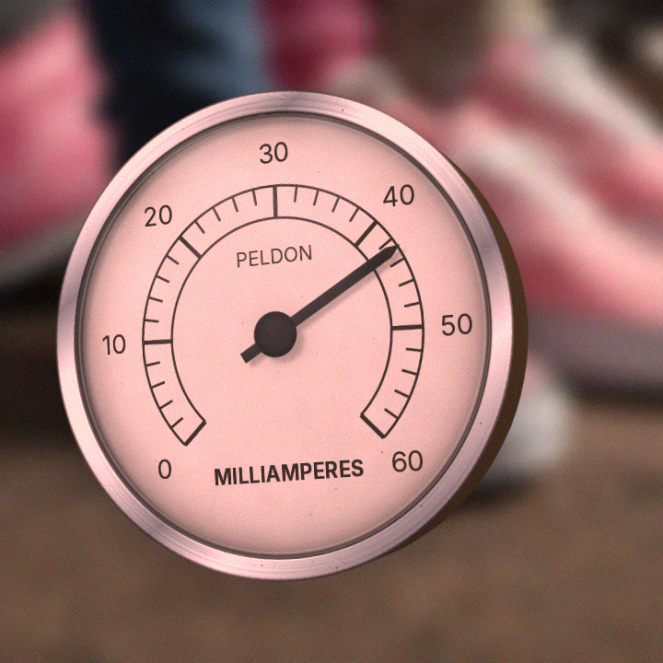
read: {"value": 43, "unit": "mA"}
